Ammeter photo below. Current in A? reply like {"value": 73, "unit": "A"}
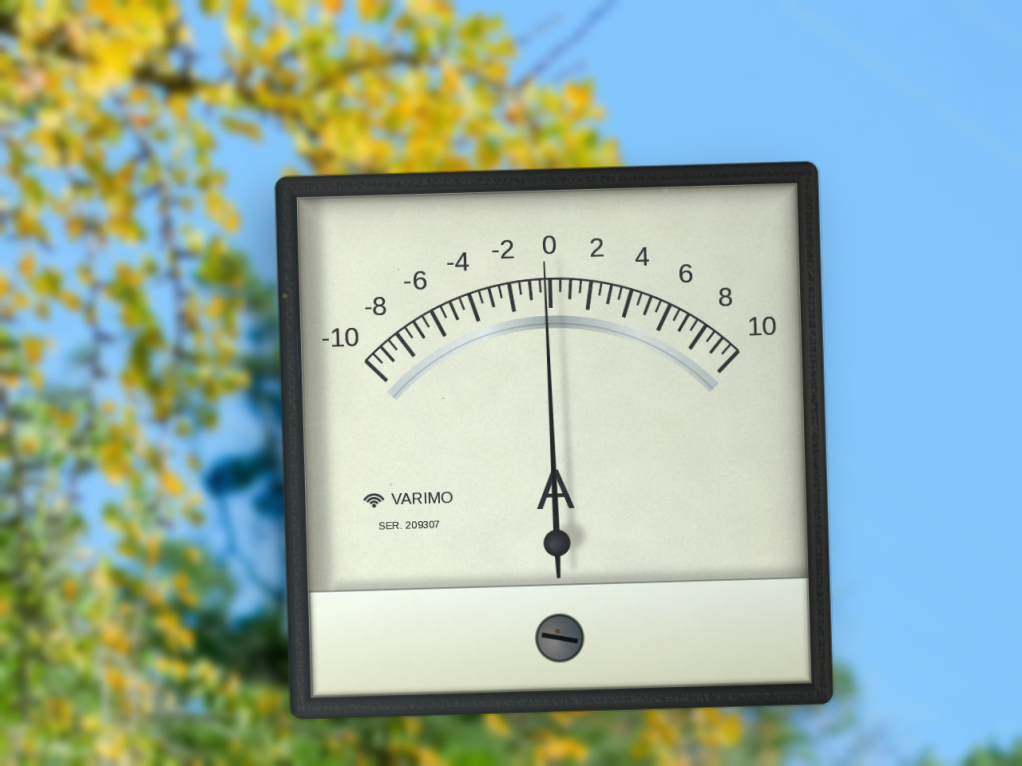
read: {"value": -0.25, "unit": "A"}
